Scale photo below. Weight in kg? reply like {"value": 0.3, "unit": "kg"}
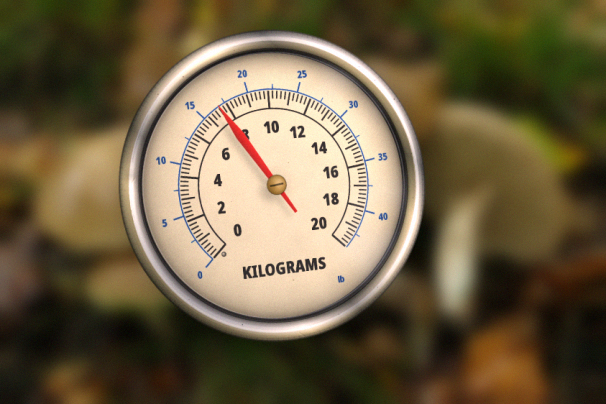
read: {"value": 7.6, "unit": "kg"}
